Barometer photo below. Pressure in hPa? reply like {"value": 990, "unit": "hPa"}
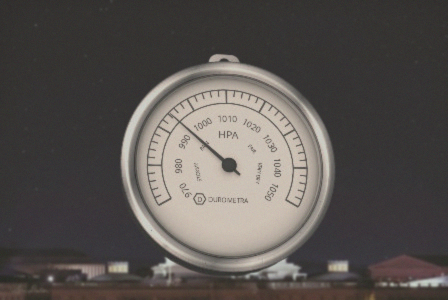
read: {"value": 994, "unit": "hPa"}
